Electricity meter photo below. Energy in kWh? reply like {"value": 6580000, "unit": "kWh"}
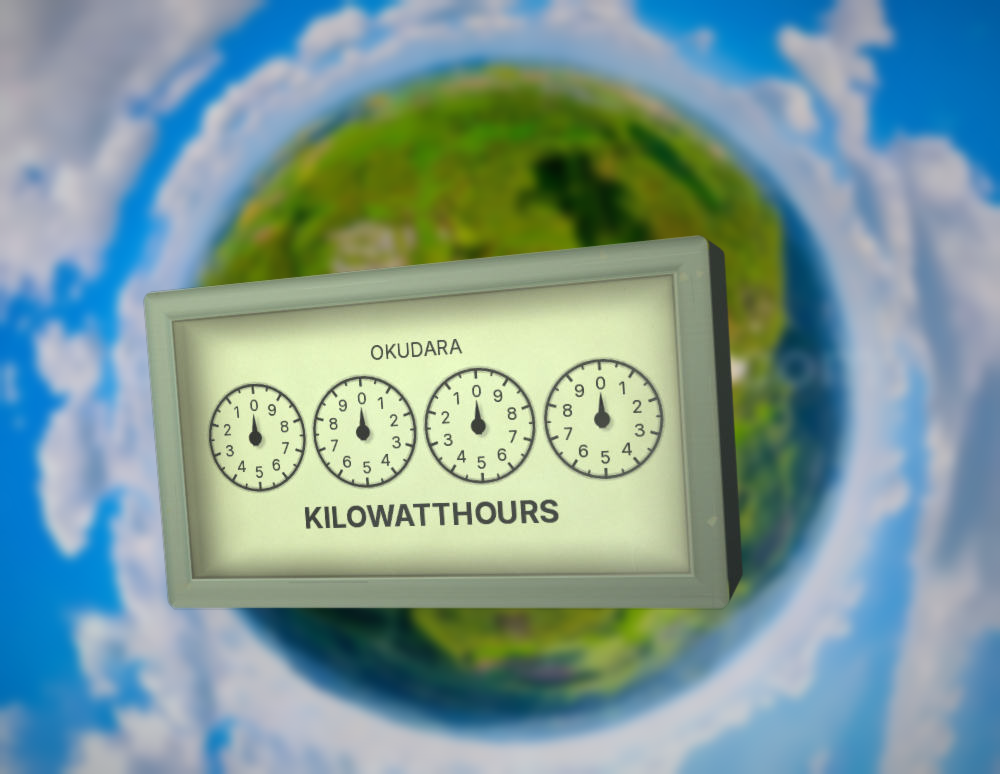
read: {"value": 0, "unit": "kWh"}
